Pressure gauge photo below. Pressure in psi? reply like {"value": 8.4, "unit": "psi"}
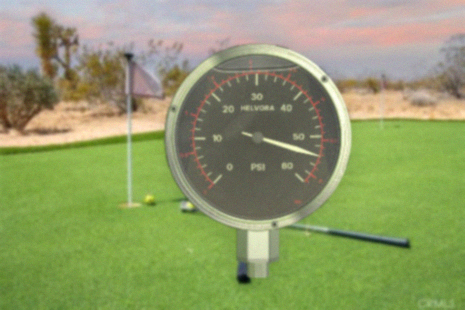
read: {"value": 54, "unit": "psi"}
